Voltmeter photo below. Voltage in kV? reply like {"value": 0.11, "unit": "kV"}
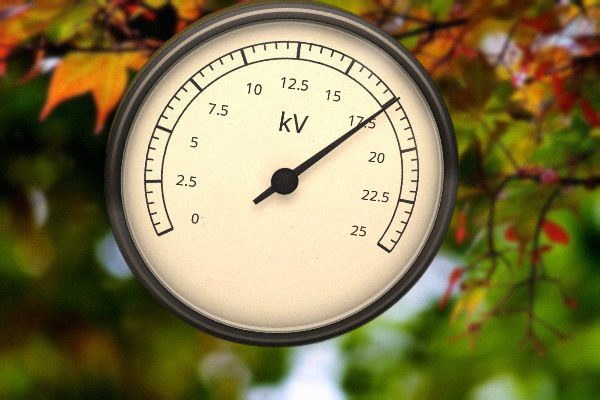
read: {"value": 17.5, "unit": "kV"}
